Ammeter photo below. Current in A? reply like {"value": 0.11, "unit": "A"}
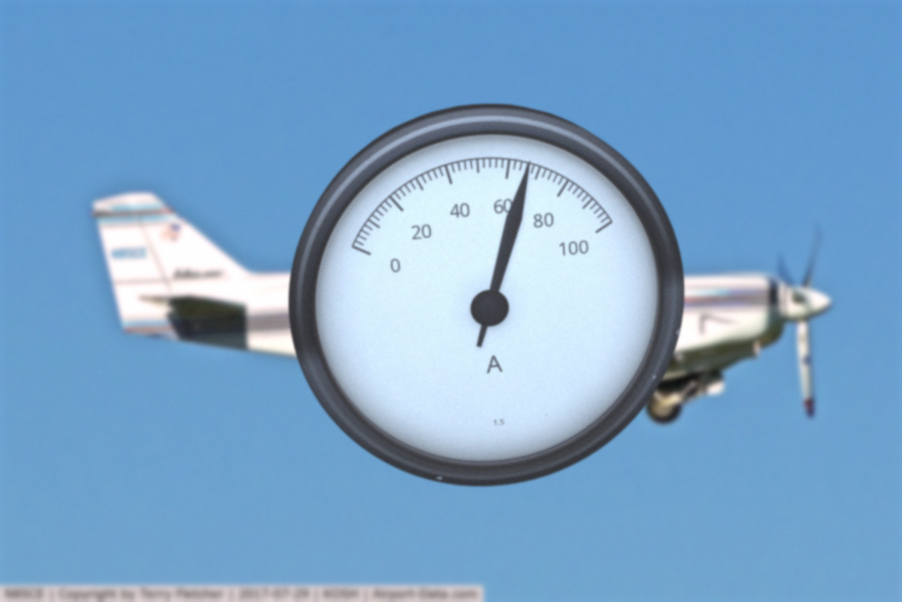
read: {"value": 66, "unit": "A"}
